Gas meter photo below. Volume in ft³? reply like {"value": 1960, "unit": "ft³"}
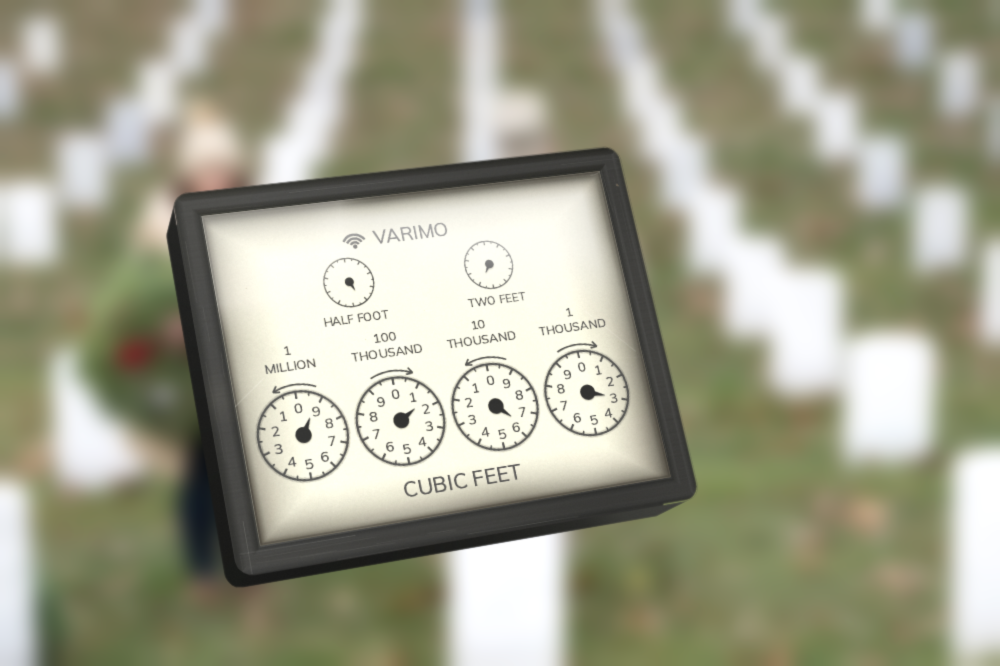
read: {"value": 916300, "unit": "ft³"}
